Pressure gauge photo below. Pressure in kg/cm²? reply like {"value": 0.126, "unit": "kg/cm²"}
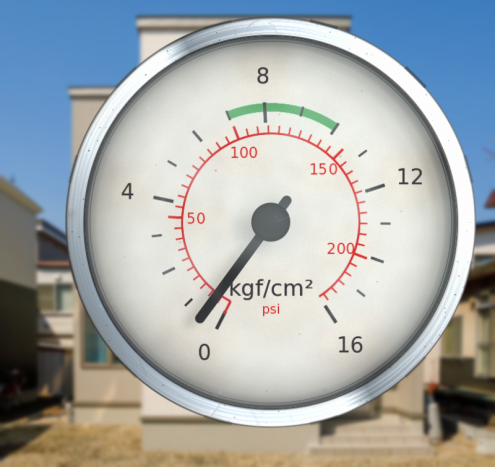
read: {"value": 0.5, "unit": "kg/cm²"}
